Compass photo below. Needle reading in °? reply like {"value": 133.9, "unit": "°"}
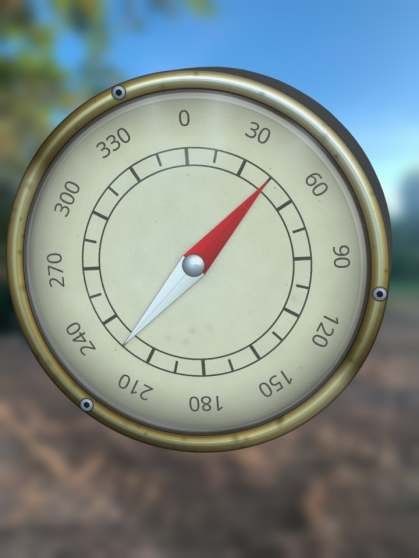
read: {"value": 45, "unit": "°"}
